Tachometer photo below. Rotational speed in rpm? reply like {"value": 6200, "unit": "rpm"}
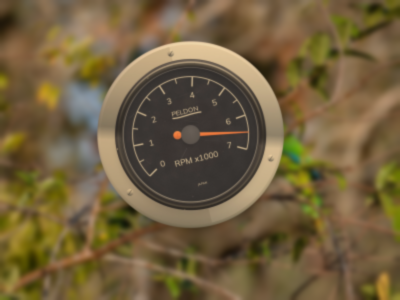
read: {"value": 6500, "unit": "rpm"}
